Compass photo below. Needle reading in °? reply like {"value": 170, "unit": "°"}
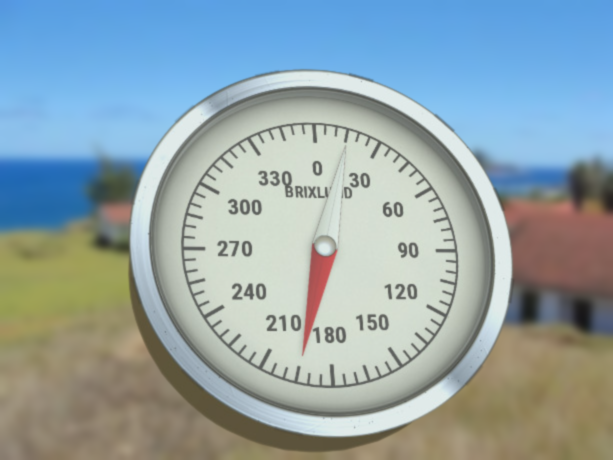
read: {"value": 195, "unit": "°"}
